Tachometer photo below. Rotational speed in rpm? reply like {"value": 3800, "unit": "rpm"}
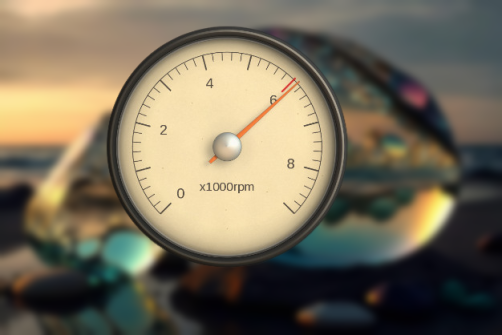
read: {"value": 6100, "unit": "rpm"}
